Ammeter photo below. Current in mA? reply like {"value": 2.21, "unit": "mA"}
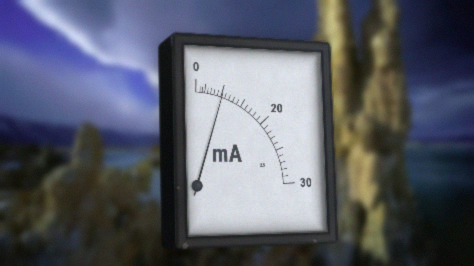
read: {"value": 10, "unit": "mA"}
